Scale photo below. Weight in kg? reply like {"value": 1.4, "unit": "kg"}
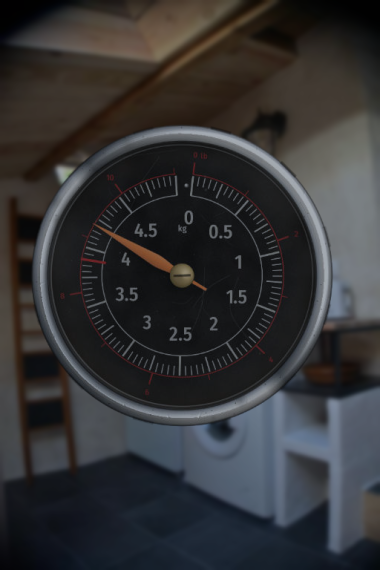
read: {"value": 4.2, "unit": "kg"}
